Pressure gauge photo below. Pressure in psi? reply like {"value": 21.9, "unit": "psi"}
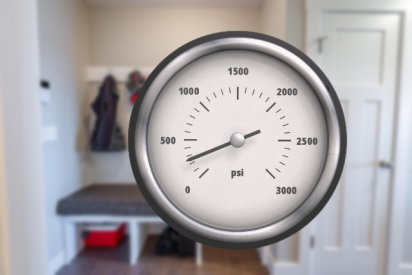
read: {"value": 250, "unit": "psi"}
